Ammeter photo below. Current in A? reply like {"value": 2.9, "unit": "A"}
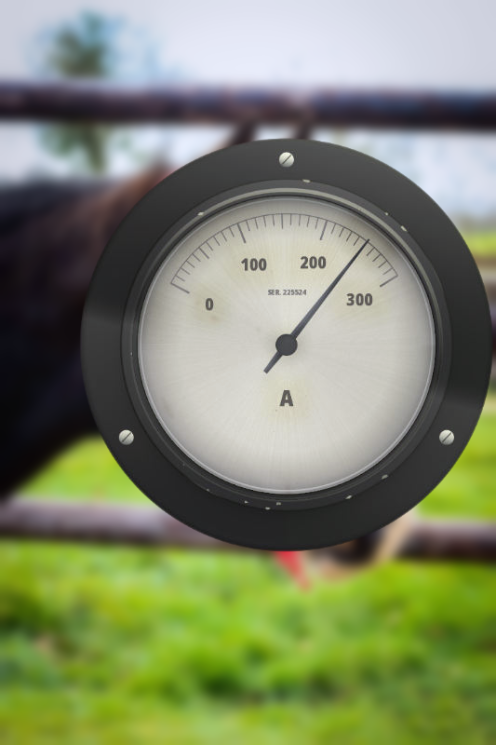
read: {"value": 250, "unit": "A"}
